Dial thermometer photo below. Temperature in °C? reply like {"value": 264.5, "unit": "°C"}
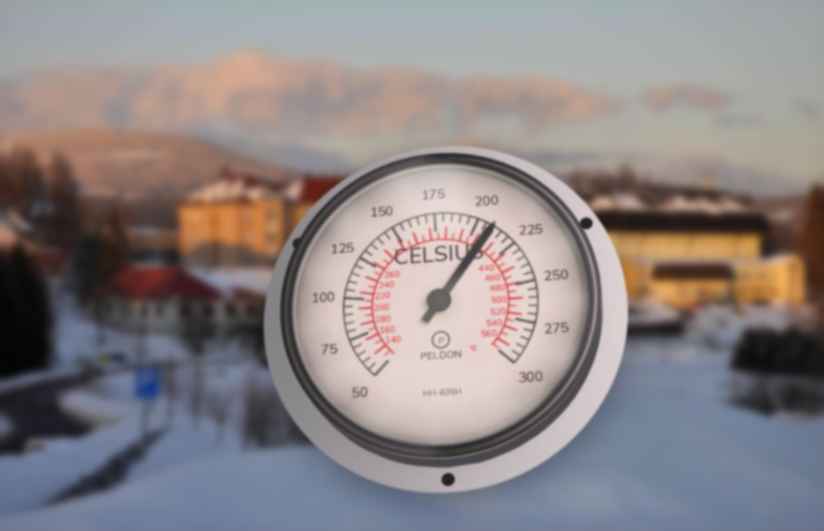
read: {"value": 210, "unit": "°C"}
